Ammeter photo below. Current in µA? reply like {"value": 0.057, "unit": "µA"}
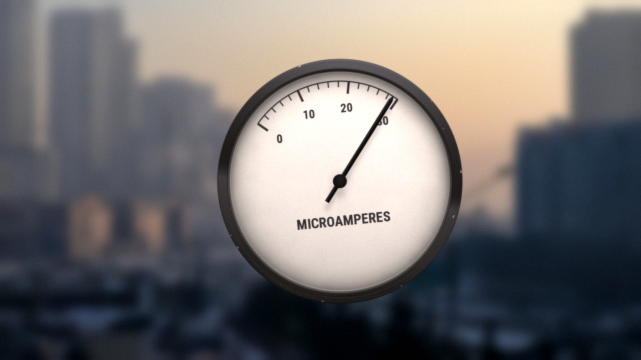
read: {"value": 29, "unit": "µA"}
